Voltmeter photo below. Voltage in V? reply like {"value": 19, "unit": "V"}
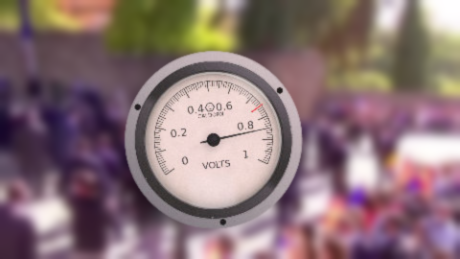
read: {"value": 0.85, "unit": "V"}
